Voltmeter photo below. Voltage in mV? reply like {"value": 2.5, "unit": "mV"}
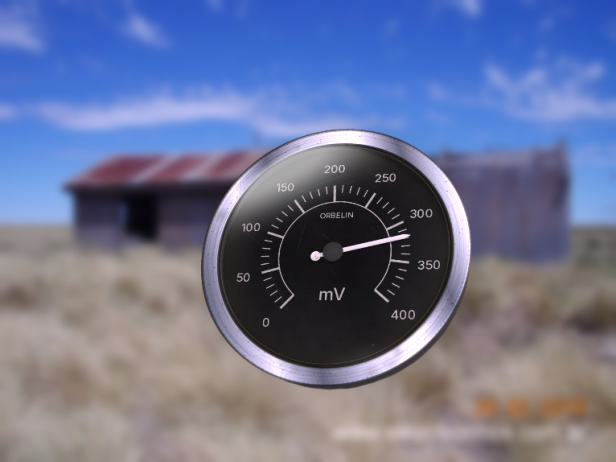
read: {"value": 320, "unit": "mV"}
